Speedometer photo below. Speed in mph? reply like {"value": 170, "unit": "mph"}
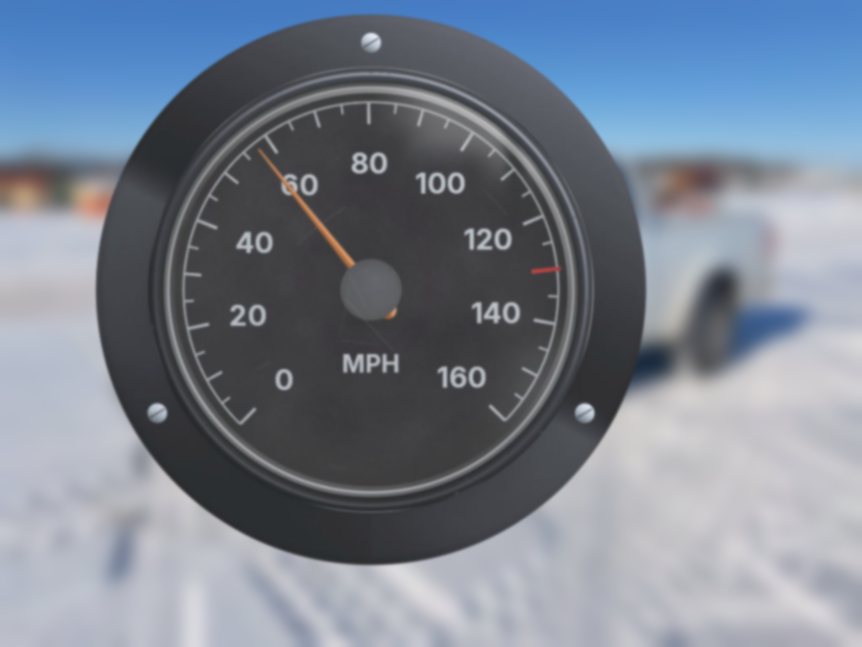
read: {"value": 57.5, "unit": "mph"}
